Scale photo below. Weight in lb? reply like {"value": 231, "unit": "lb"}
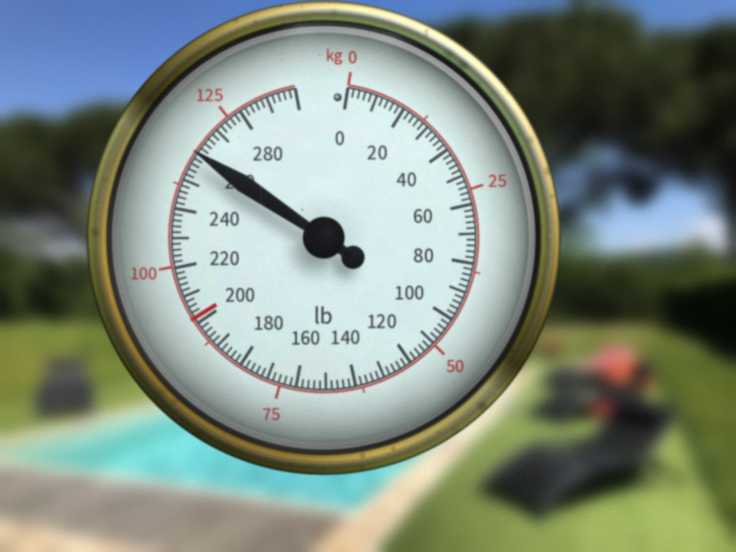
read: {"value": 260, "unit": "lb"}
